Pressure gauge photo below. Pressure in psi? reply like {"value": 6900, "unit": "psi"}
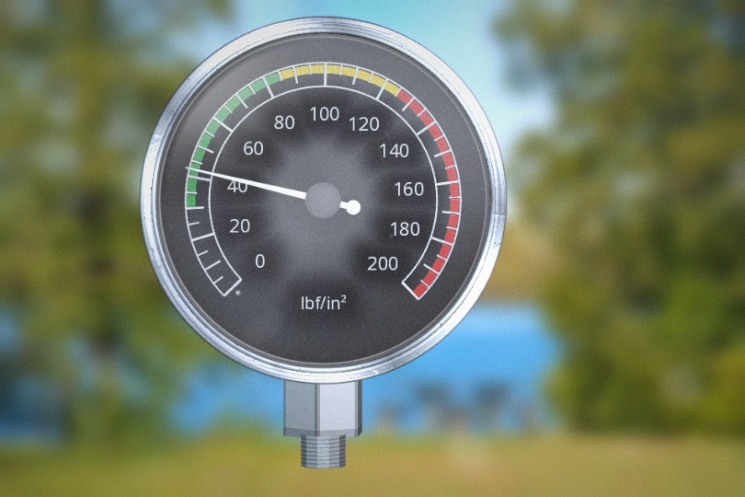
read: {"value": 42.5, "unit": "psi"}
